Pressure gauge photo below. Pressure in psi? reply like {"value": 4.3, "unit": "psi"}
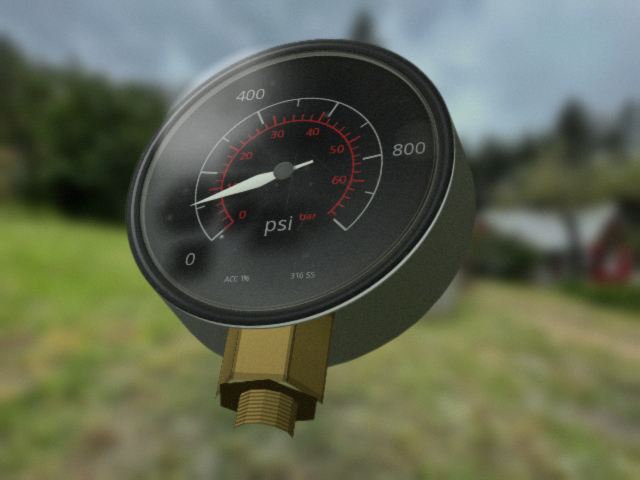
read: {"value": 100, "unit": "psi"}
